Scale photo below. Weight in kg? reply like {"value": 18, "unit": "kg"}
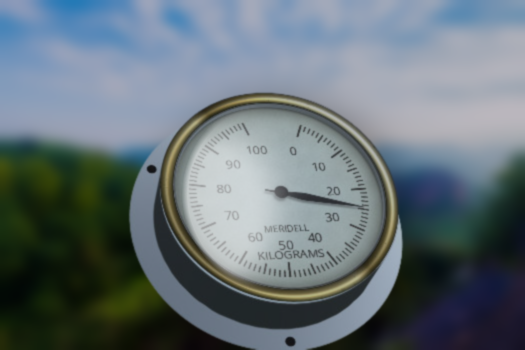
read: {"value": 25, "unit": "kg"}
